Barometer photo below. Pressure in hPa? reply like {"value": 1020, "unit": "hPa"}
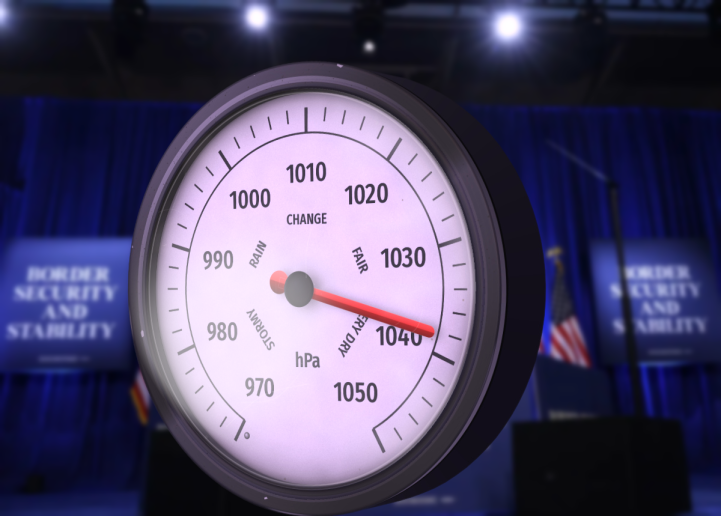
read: {"value": 1038, "unit": "hPa"}
